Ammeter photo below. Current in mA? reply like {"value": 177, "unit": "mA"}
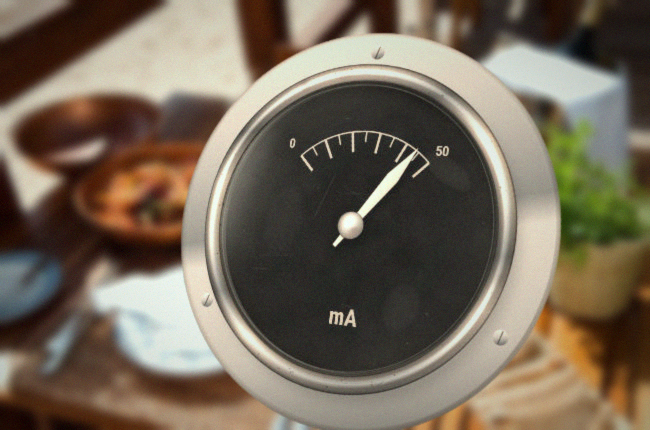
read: {"value": 45, "unit": "mA"}
